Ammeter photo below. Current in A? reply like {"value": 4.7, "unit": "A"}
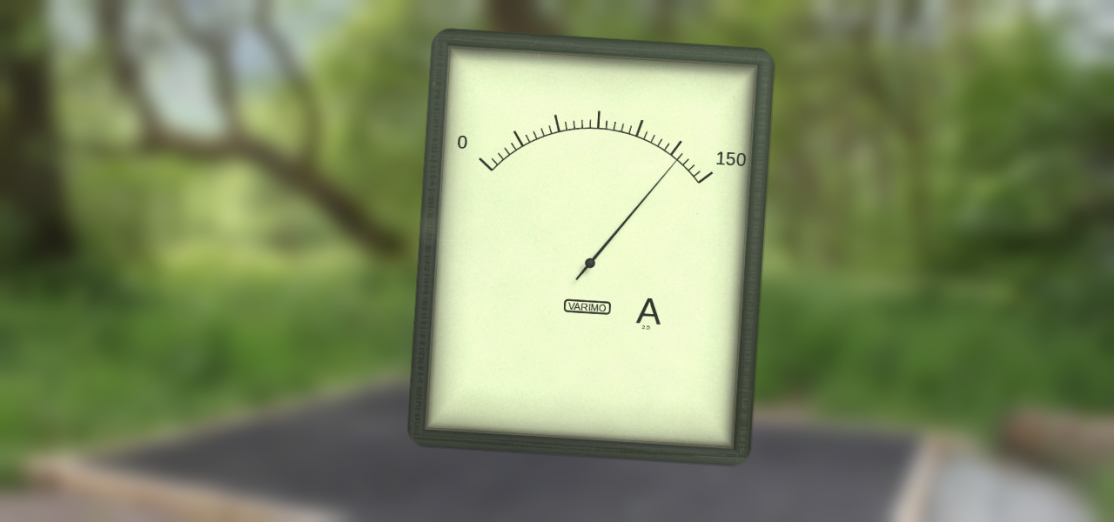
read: {"value": 130, "unit": "A"}
